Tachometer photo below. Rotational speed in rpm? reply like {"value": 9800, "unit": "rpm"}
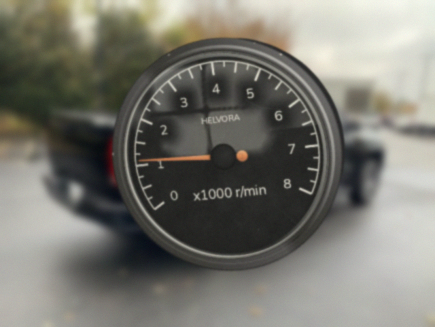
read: {"value": 1125, "unit": "rpm"}
